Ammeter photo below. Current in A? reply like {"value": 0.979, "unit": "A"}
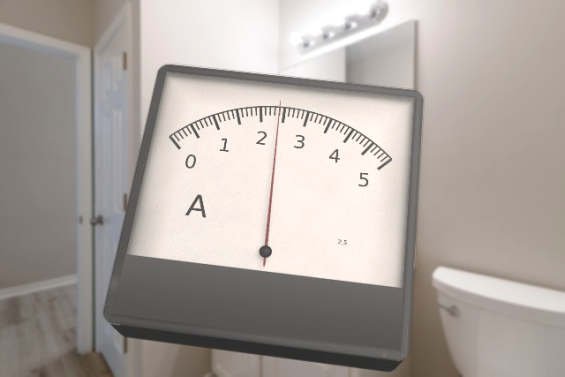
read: {"value": 2.4, "unit": "A"}
